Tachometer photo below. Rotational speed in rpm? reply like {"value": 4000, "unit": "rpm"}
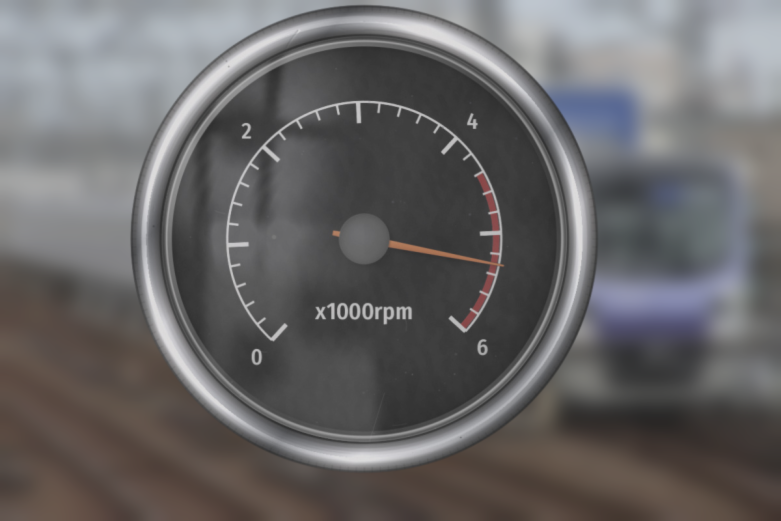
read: {"value": 5300, "unit": "rpm"}
